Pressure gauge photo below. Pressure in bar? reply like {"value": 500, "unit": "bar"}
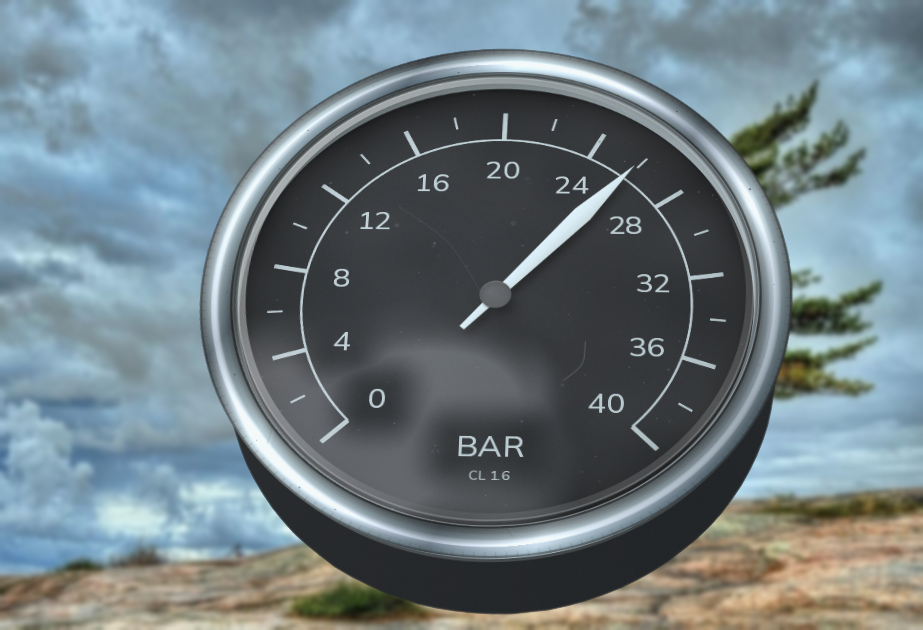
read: {"value": 26, "unit": "bar"}
